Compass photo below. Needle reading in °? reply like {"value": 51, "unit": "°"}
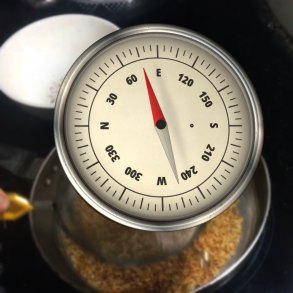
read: {"value": 75, "unit": "°"}
